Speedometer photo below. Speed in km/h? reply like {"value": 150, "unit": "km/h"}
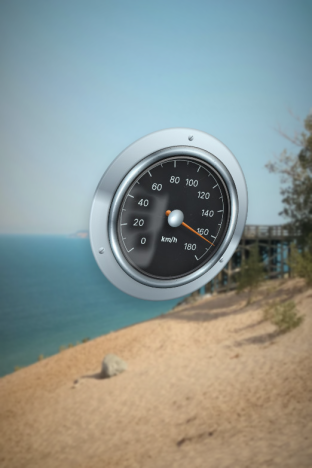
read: {"value": 165, "unit": "km/h"}
